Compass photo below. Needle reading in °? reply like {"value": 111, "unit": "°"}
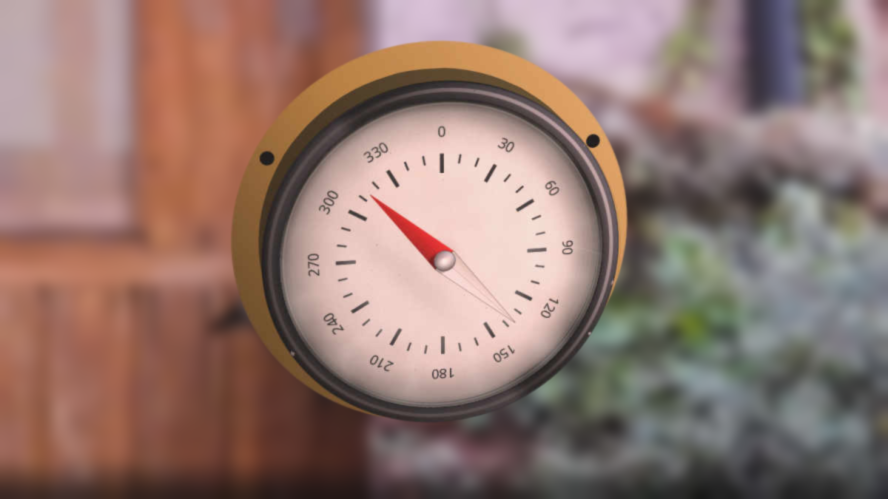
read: {"value": 315, "unit": "°"}
